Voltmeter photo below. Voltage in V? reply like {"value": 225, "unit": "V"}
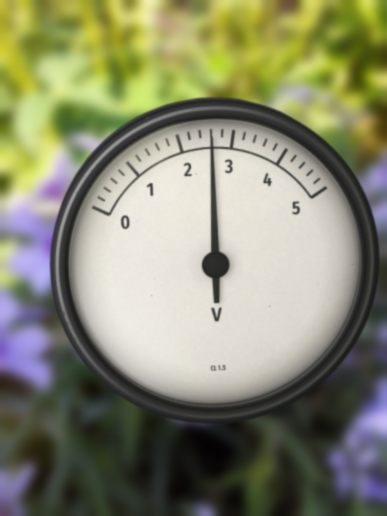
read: {"value": 2.6, "unit": "V"}
